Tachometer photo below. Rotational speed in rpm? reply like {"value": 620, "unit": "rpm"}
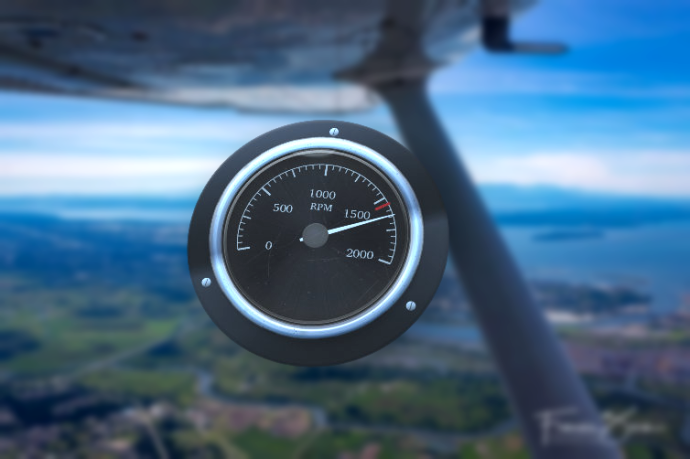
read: {"value": 1650, "unit": "rpm"}
